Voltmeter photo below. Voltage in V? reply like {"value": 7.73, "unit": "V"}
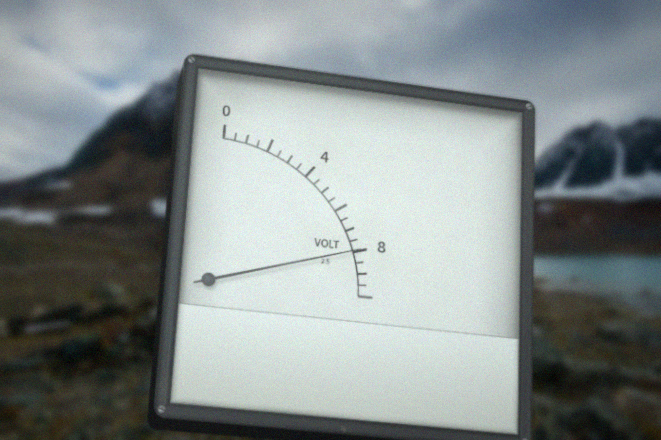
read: {"value": 8, "unit": "V"}
